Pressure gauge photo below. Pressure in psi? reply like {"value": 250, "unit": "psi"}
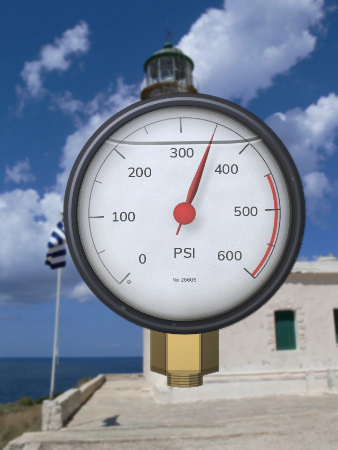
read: {"value": 350, "unit": "psi"}
